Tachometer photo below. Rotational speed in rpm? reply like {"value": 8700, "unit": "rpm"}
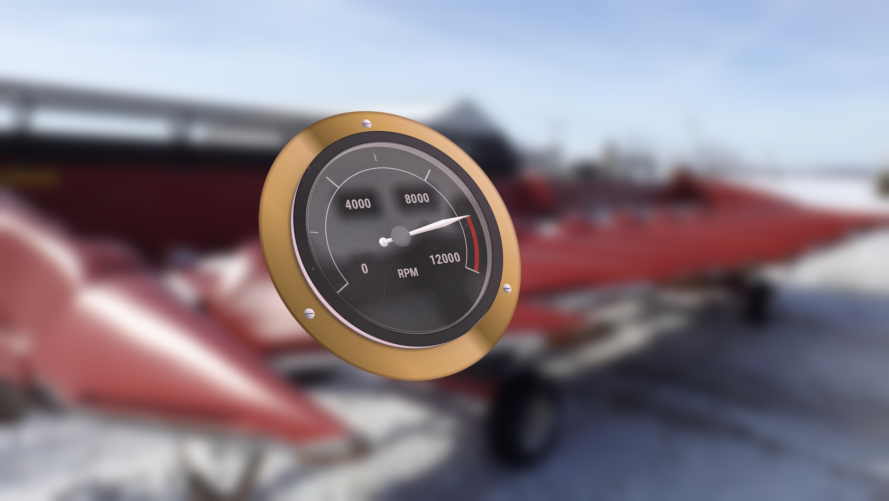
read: {"value": 10000, "unit": "rpm"}
